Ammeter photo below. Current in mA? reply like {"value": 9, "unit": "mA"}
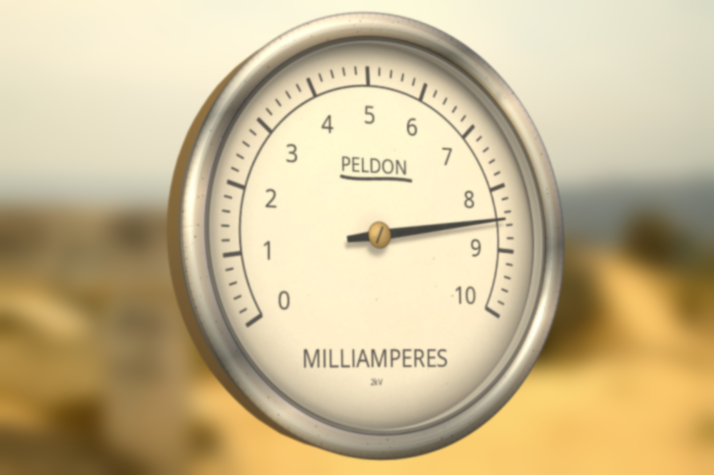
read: {"value": 8.5, "unit": "mA"}
